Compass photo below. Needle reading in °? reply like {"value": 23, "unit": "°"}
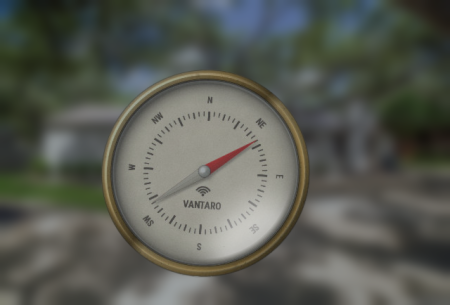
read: {"value": 55, "unit": "°"}
